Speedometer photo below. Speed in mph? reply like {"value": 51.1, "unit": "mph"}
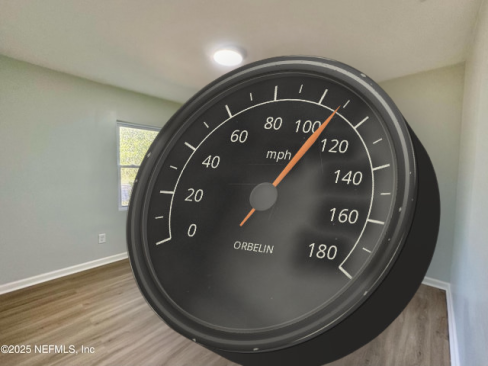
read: {"value": 110, "unit": "mph"}
